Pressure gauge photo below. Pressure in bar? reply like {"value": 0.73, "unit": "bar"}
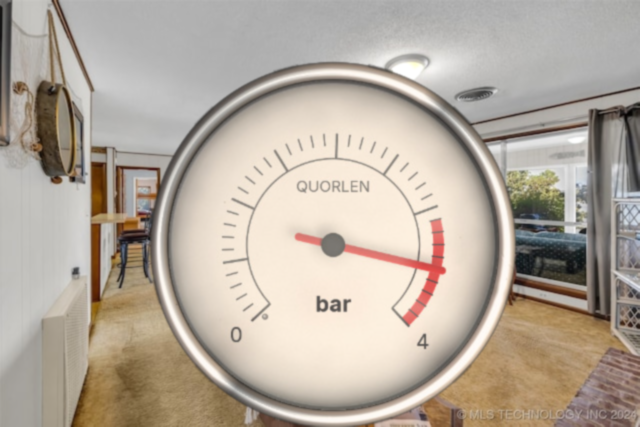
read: {"value": 3.5, "unit": "bar"}
